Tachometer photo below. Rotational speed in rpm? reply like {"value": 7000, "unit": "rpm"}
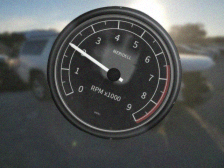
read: {"value": 2000, "unit": "rpm"}
